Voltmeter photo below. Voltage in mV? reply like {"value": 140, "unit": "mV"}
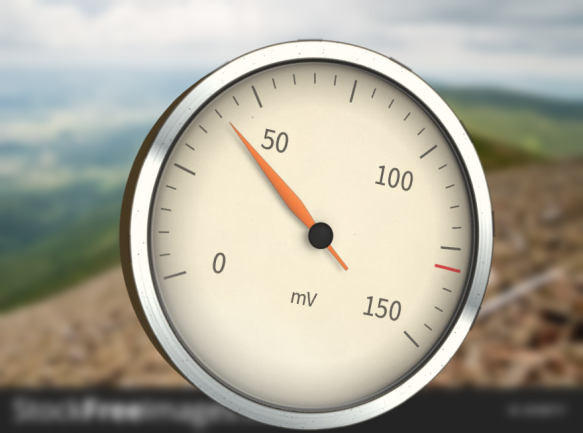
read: {"value": 40, "unit": "mV"}
